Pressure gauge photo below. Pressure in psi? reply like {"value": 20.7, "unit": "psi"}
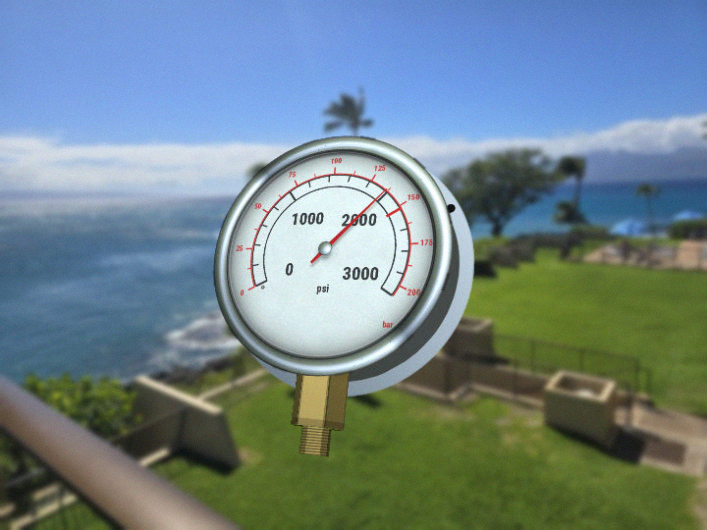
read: {"value": 2000, "unit": "psi"}
